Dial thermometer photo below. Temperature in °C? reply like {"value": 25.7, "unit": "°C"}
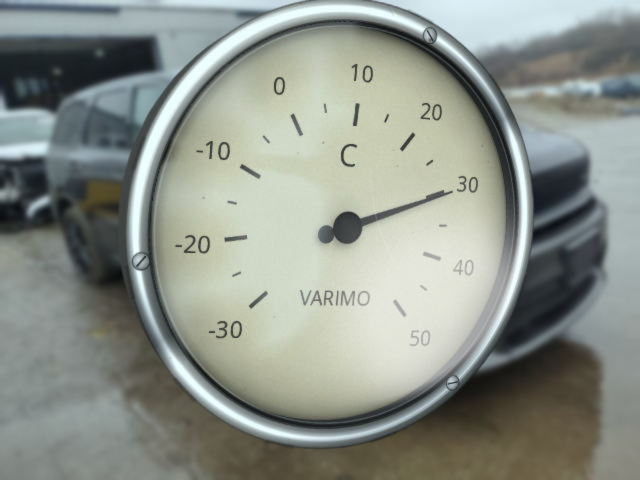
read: {"value": 30, "unit": "°C"}
